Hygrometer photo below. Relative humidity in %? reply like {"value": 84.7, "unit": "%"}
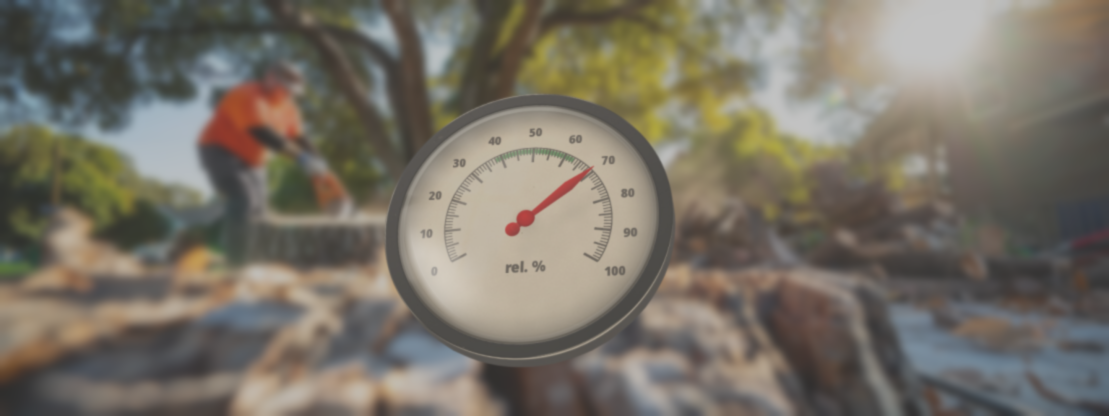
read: {"value": 70, "unit": "%"}
